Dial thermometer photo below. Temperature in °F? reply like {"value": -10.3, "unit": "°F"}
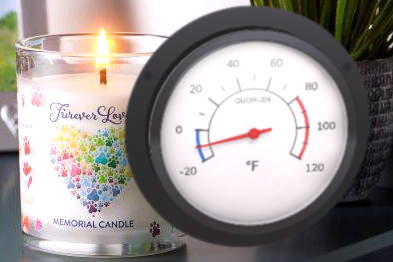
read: {"value": -10, "unit": "°F"}
